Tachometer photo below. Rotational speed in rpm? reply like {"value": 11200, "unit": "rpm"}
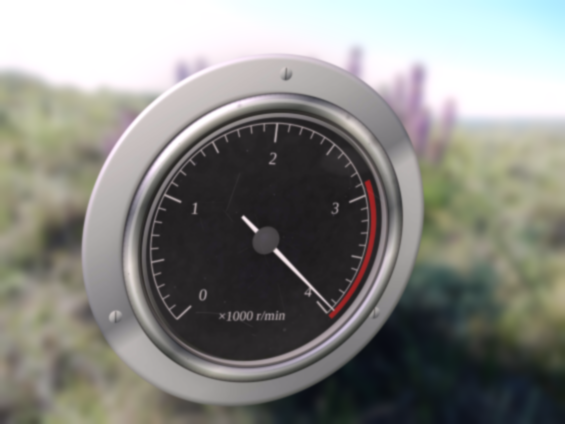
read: {"value": 3950, "unit": "rpm"}
